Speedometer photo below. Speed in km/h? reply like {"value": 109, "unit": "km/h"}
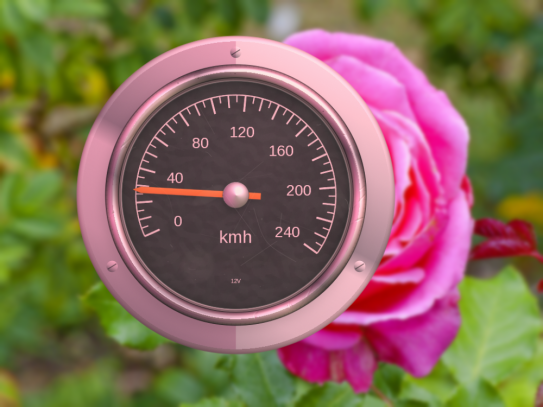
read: {"value": 27.5, "unit": "km/h"}
